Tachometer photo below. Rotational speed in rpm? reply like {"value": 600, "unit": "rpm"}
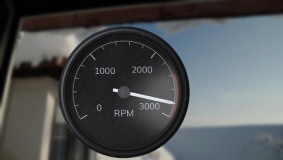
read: {"value": 2800, "unit": "rpm"}
